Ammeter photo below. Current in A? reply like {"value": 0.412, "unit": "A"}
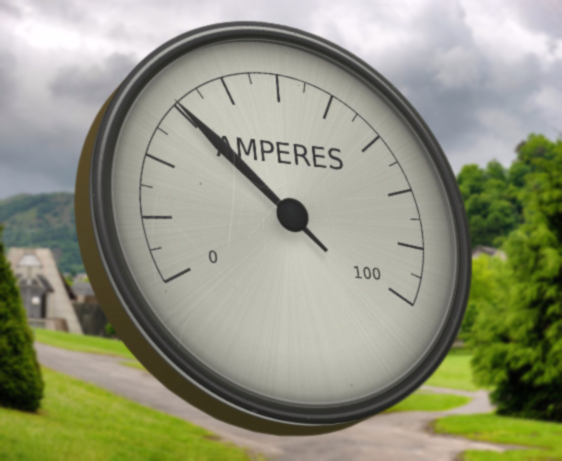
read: {"value": 30, "unit": "A"}
